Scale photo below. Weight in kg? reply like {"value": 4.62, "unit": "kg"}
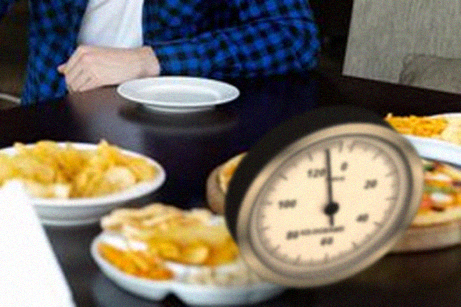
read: {"value": 125, "unit": "kg"}
